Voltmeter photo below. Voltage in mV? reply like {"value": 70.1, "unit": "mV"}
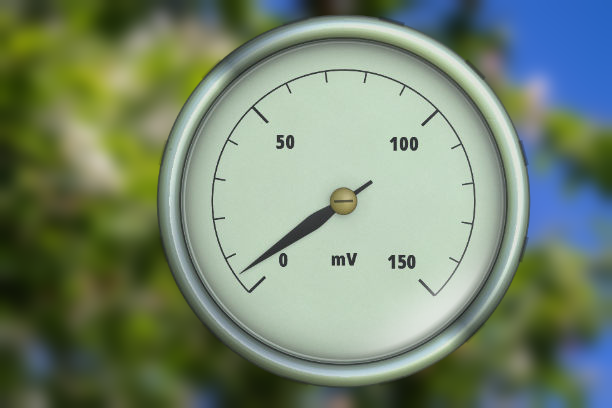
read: {"value": 5, "unit": "mV"}
